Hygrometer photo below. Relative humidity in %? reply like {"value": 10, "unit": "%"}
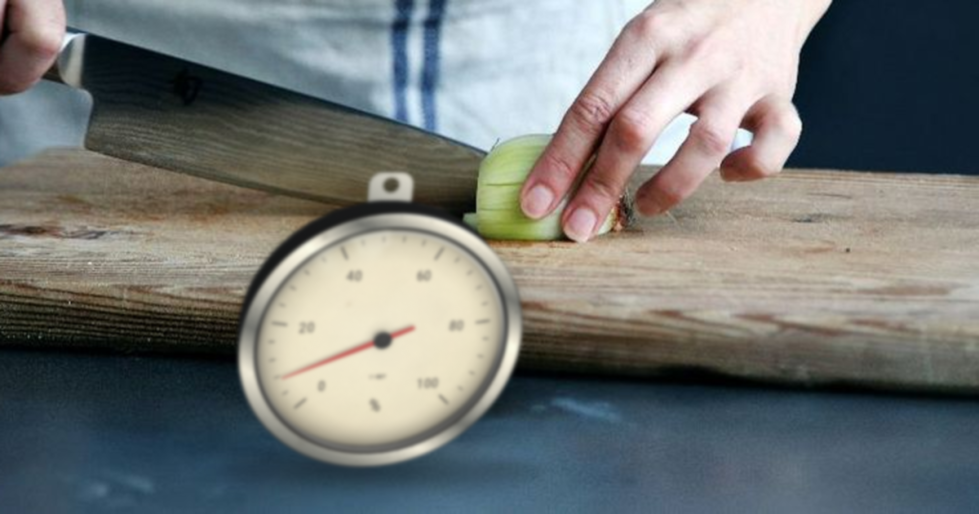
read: {"value": 8, "unit": "%"}
